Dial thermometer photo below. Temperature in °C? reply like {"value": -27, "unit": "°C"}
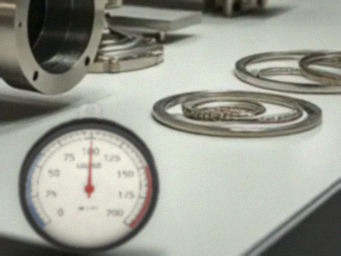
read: {"value": 100, "unit": "°C"}
